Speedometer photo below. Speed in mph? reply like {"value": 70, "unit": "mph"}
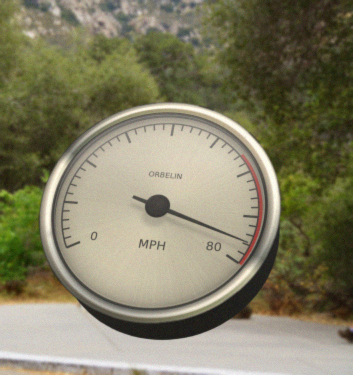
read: {"value": 76, "unit": "mph"}
